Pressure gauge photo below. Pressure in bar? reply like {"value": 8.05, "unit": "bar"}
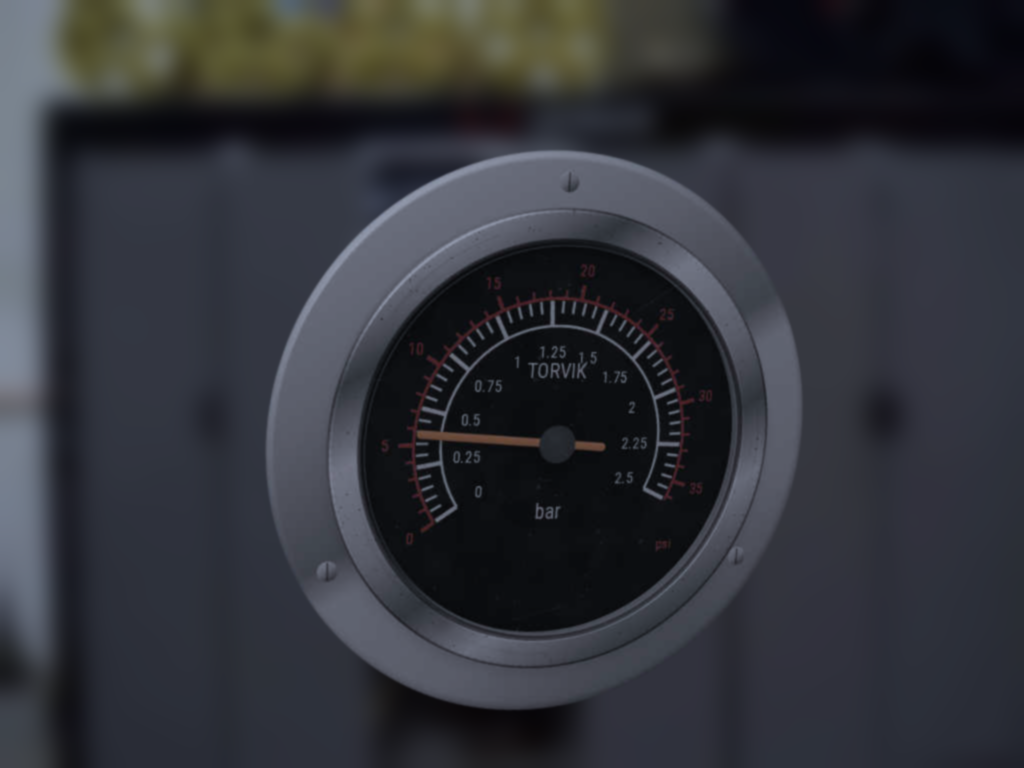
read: {"value": 0.4, "unit": "bar"}
